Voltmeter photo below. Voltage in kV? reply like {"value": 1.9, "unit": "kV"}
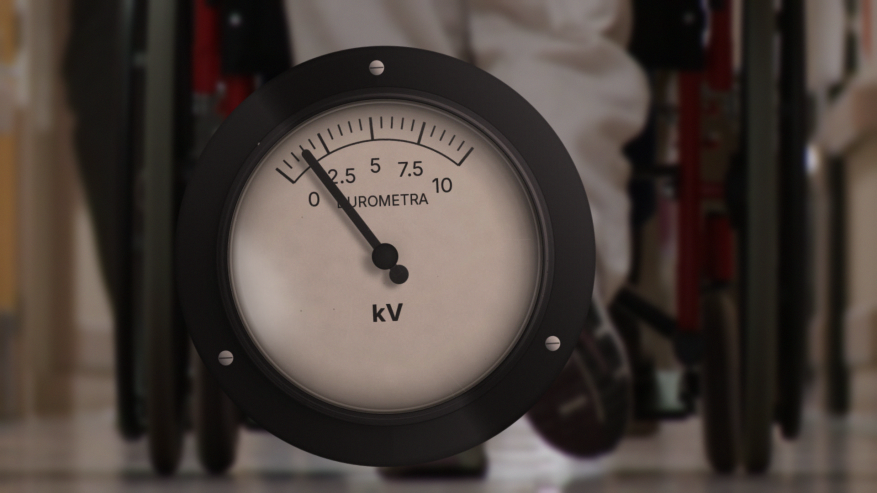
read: {"value": 1.5, "unit": "kV"}
